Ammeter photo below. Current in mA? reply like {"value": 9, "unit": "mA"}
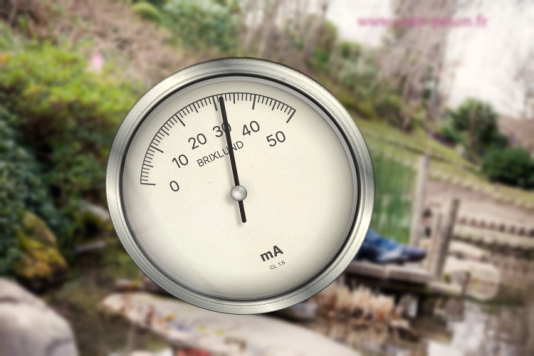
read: {"value": 32, "unit": "mA"}
